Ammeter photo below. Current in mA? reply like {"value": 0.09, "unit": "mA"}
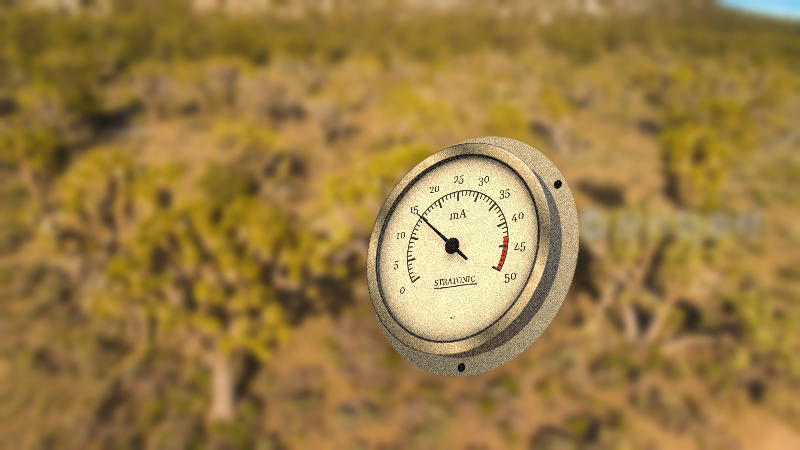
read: {"value": 15, "unit": "mA"}
